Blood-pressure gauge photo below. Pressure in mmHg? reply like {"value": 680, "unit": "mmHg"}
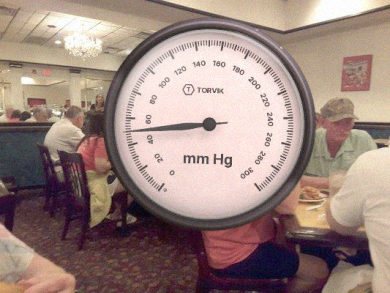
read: {"value": 50, "unit": "mmHg"}
